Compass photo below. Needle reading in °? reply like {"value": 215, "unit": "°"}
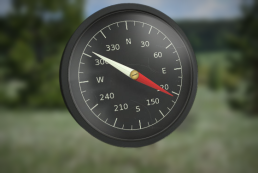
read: {"value": 125, "unit": "°"}
